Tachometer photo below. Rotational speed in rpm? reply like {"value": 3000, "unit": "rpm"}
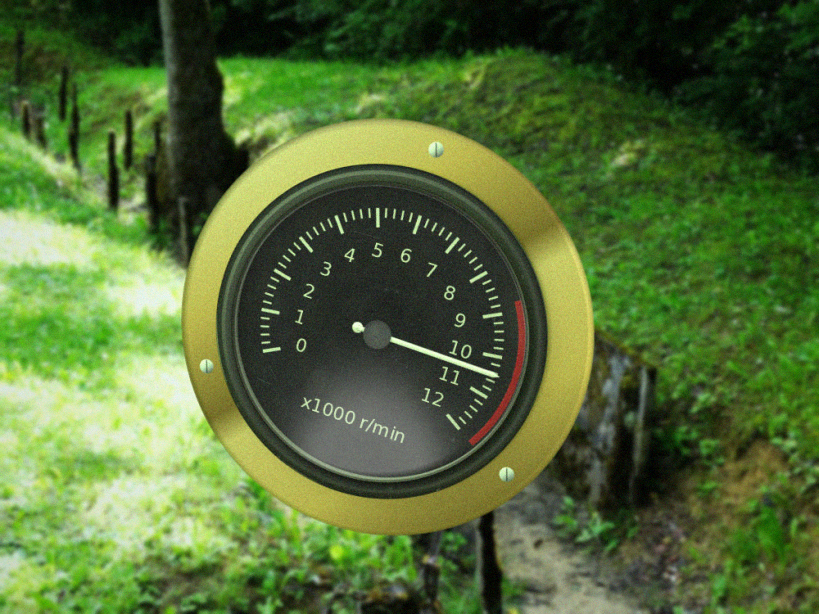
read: {"value": 10400, "unit": "rpm"}
